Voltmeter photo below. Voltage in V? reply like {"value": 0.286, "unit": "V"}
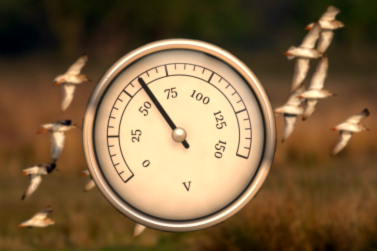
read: {"value": 60, "unit": "V"}
